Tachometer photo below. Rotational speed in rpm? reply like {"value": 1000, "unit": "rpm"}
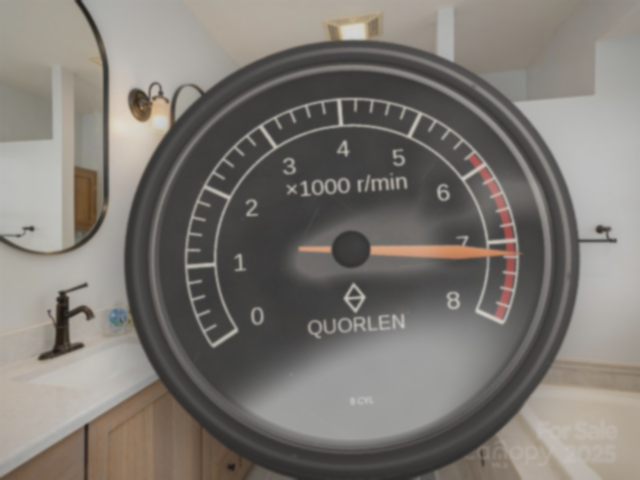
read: {"value": 7200, "unit": "rpm"}
